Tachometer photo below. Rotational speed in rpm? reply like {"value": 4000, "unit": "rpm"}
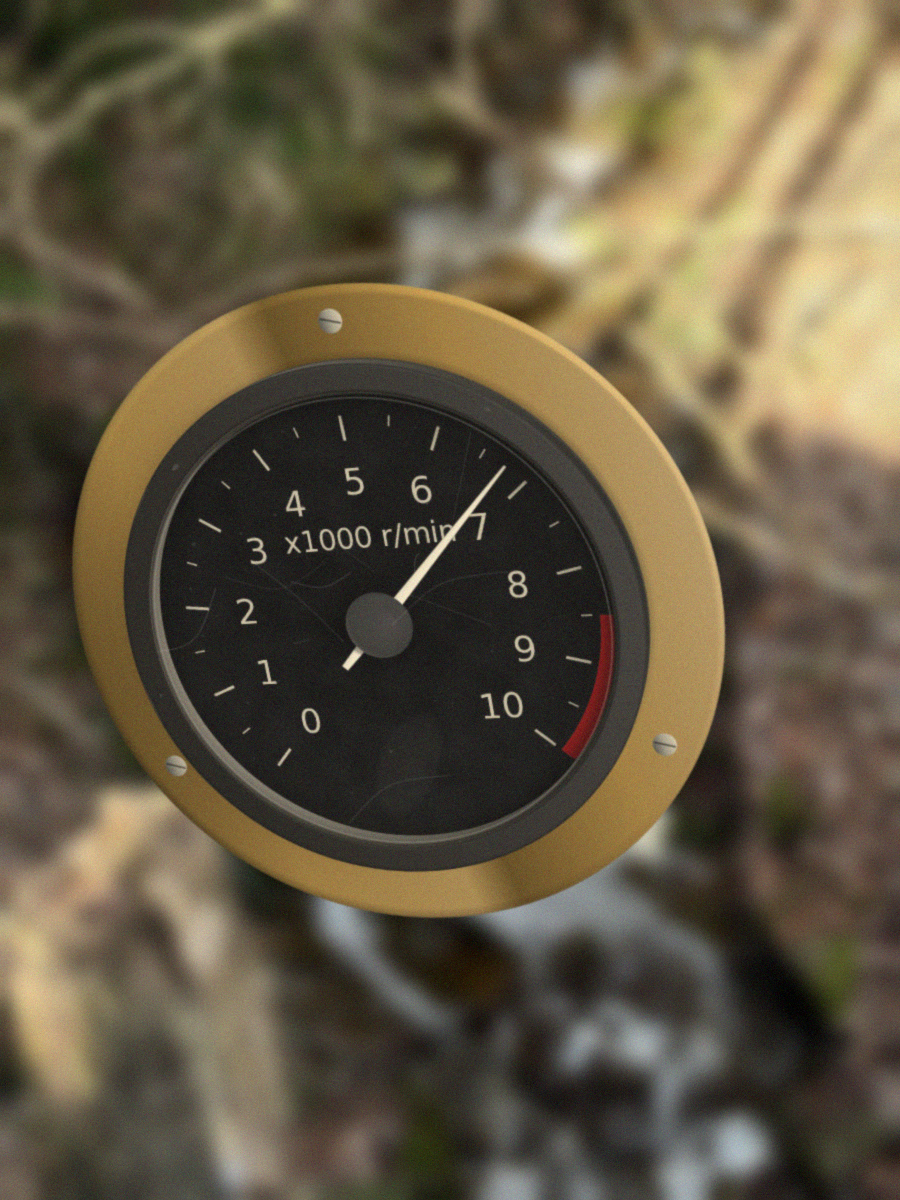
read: {"value": 6750, "unit": "rpm"}
